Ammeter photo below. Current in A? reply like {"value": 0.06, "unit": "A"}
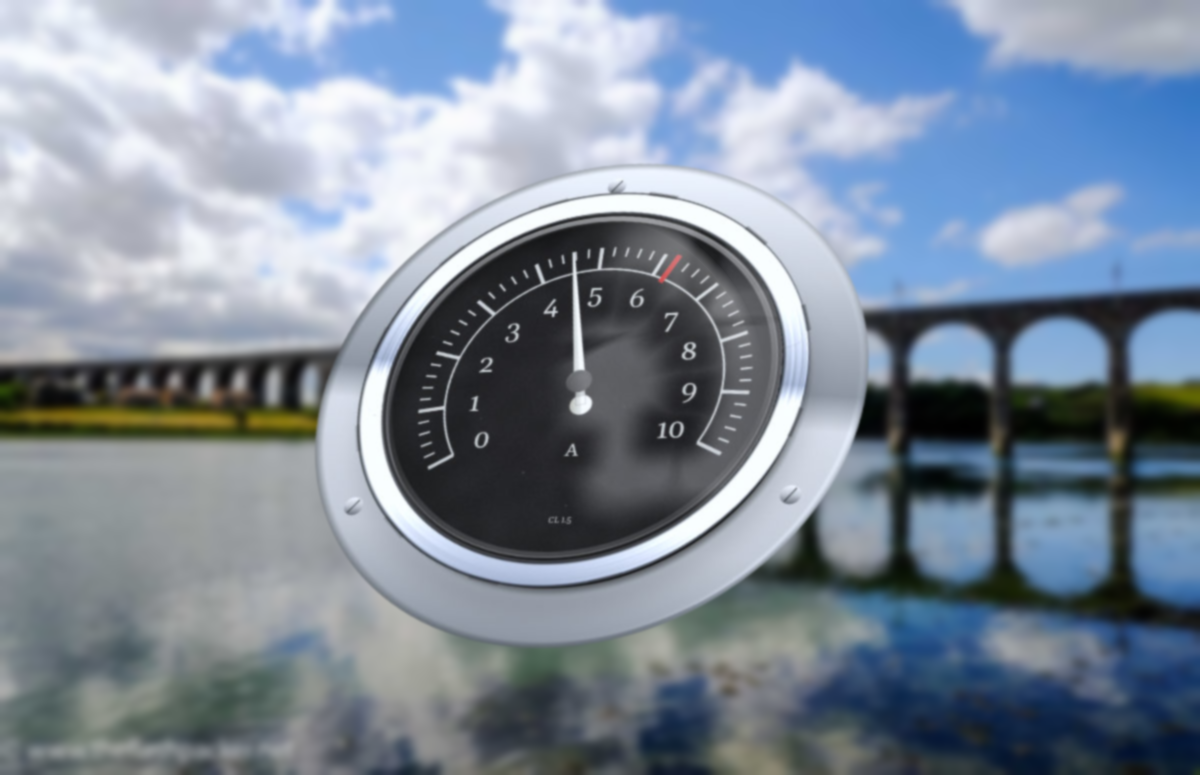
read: {"value": 4.6, "unit": "A"}
